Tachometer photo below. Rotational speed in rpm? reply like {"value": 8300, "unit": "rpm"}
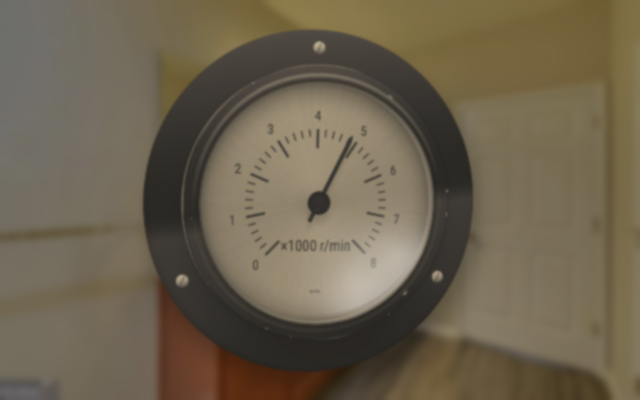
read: {"value": 4800, "unit": "rpm"}
